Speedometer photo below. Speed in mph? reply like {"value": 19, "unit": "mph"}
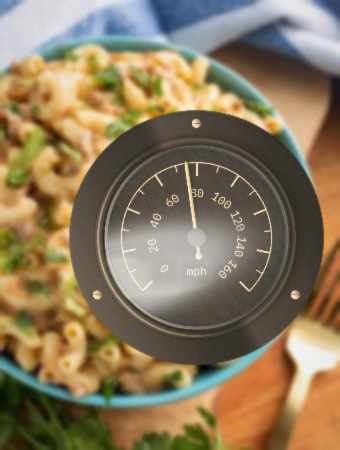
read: {"value": 75, "unit": "mph"}
